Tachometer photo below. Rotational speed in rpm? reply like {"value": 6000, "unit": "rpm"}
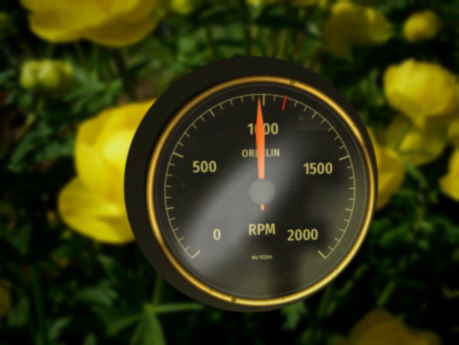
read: {"value": 975, "unit": "rpm"}
